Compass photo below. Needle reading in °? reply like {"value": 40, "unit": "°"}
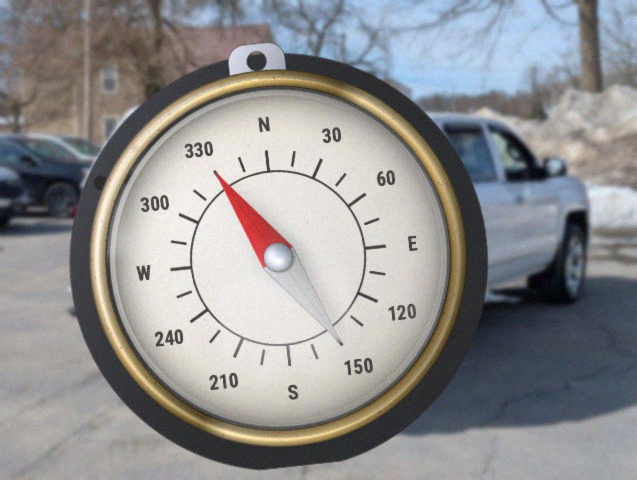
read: {"value": 330, "unit": "°"}
